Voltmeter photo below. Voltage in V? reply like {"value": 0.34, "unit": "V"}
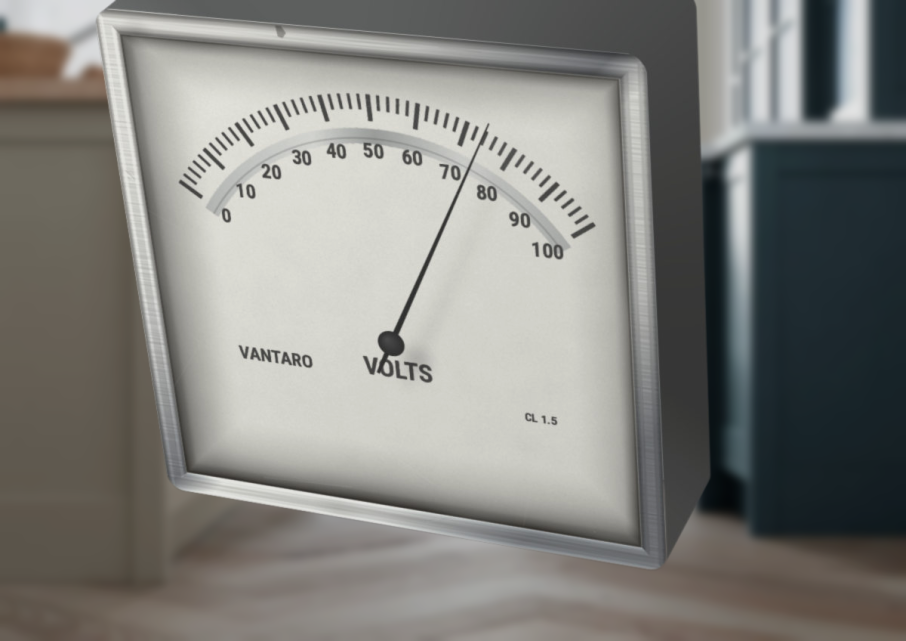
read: {"value": 74, "unit": "V"}
